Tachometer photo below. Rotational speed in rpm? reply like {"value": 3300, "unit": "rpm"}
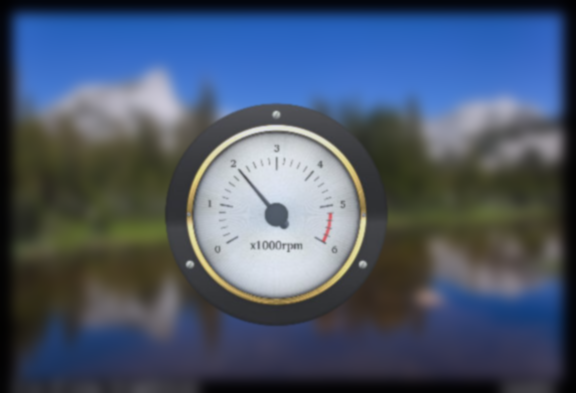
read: {"value": 2000, "unit": "rpm"}
